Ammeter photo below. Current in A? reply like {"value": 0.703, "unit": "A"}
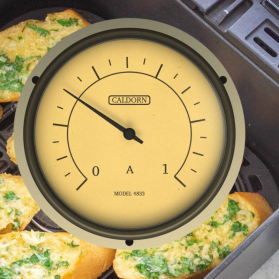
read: {"value": 0.3, "unit": "A"}
